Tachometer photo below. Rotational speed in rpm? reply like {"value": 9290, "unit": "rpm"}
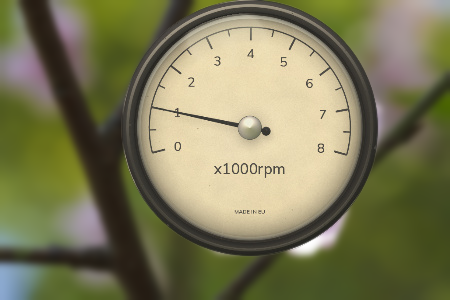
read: {"value": 1000, "unit": "rpm"}
